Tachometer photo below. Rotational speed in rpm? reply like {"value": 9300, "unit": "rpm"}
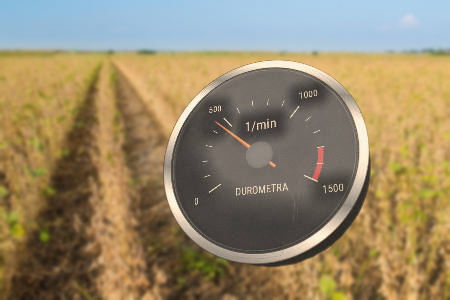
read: {"value": 450, "unit": "rpm"}
